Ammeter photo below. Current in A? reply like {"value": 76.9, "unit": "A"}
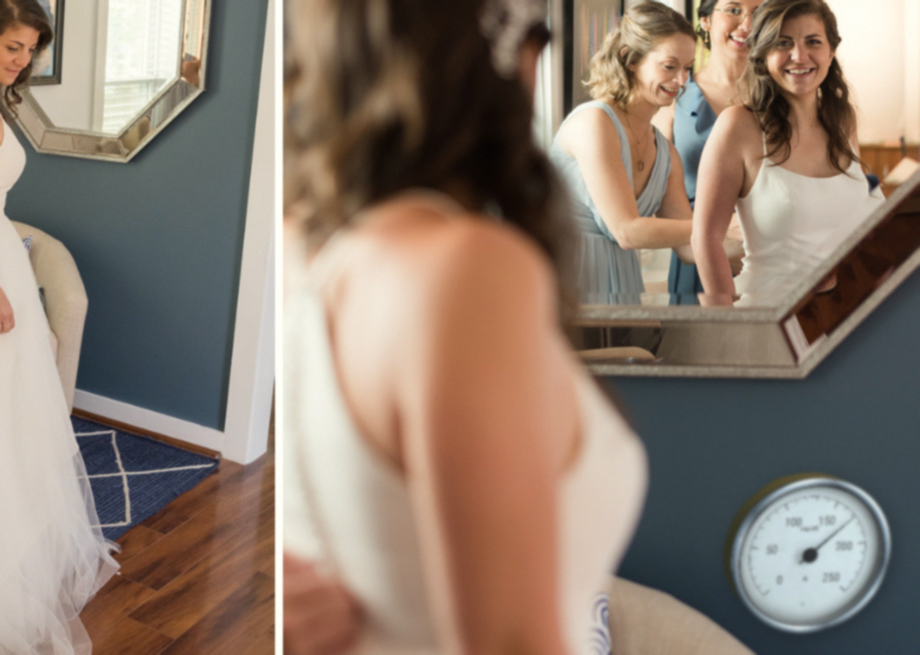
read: {"value": 170, "unit": "A"}
